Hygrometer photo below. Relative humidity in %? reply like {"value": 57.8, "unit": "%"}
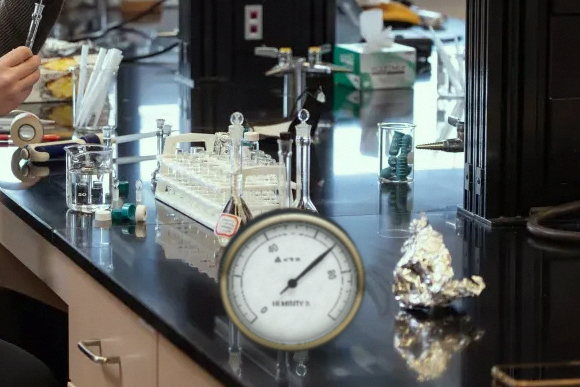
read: {"value": 68, "unit": "%"}
